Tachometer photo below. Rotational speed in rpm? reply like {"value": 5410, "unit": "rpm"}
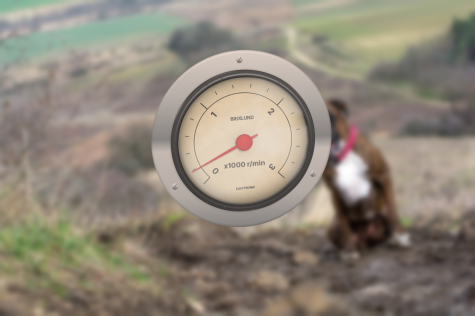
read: {"value": 200, "unit": "rpm"}
